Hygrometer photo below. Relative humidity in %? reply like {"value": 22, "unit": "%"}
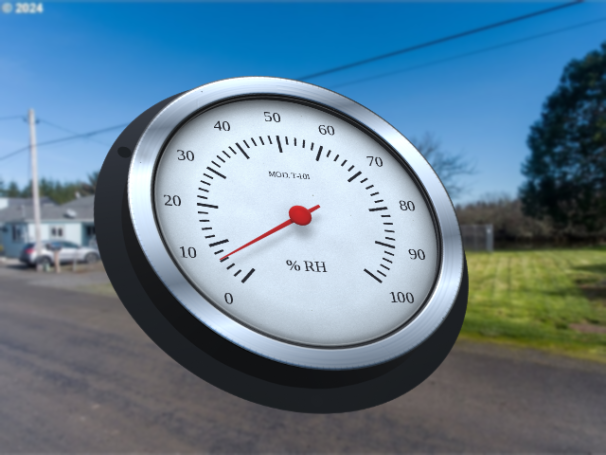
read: {"value": 6, "unit": "%"}
